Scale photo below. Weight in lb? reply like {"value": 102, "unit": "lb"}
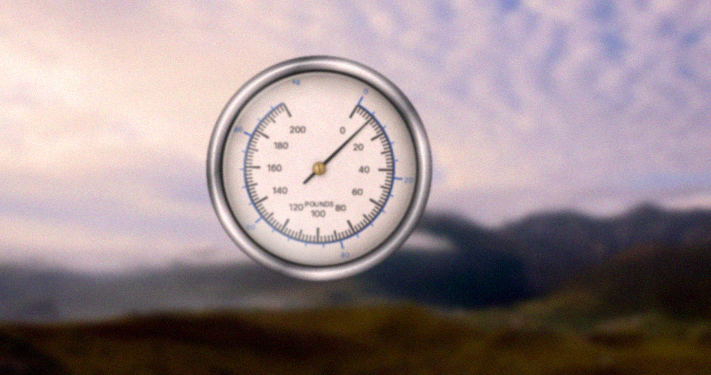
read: {"value": 10, "unit": "lb"}
